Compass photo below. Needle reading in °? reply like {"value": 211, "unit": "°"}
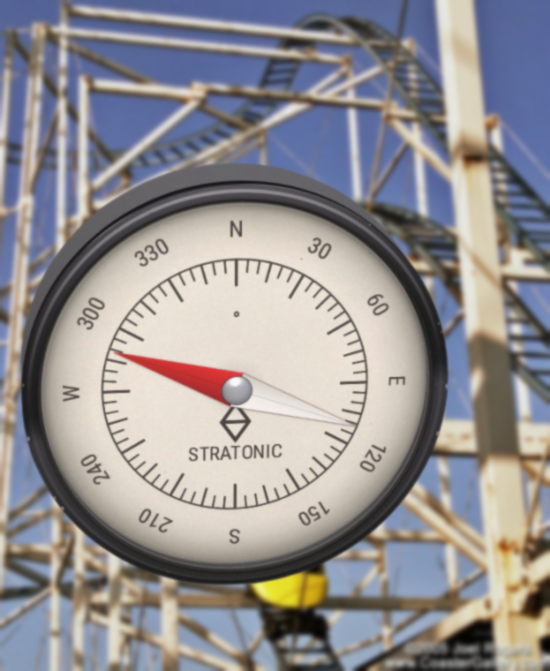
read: {"value": 290, "unit": "°"}
